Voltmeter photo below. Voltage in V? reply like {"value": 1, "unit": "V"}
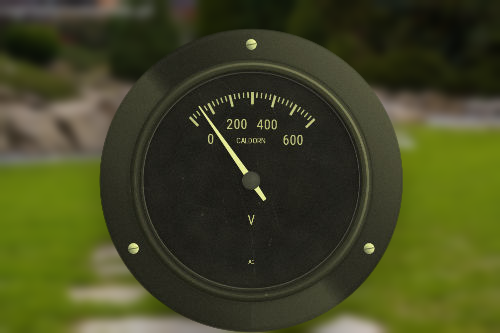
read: {"value": 60, "unit": "V"}
